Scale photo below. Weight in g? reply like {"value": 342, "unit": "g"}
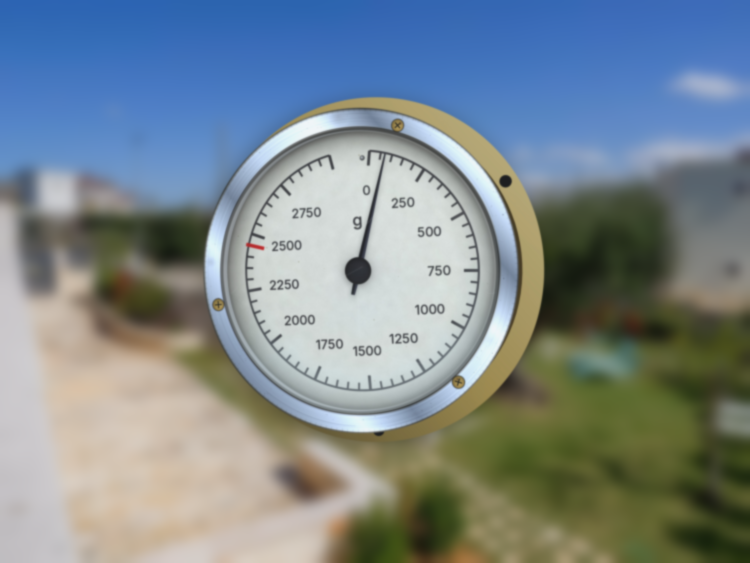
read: {"value": 75, "unit": "g"}
